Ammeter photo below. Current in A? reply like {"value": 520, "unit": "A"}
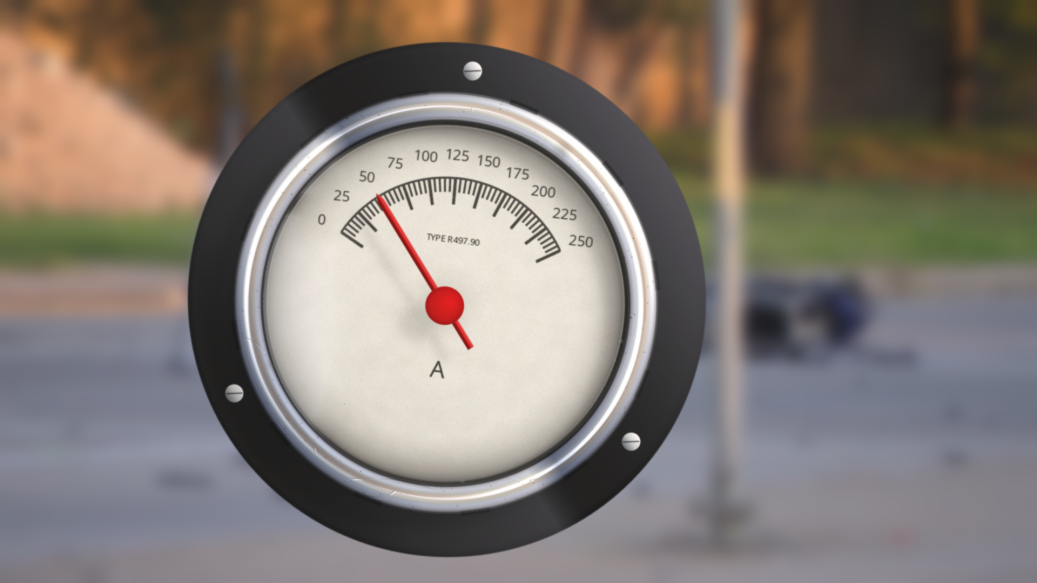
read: {"value": 50, "unit": "A"}
